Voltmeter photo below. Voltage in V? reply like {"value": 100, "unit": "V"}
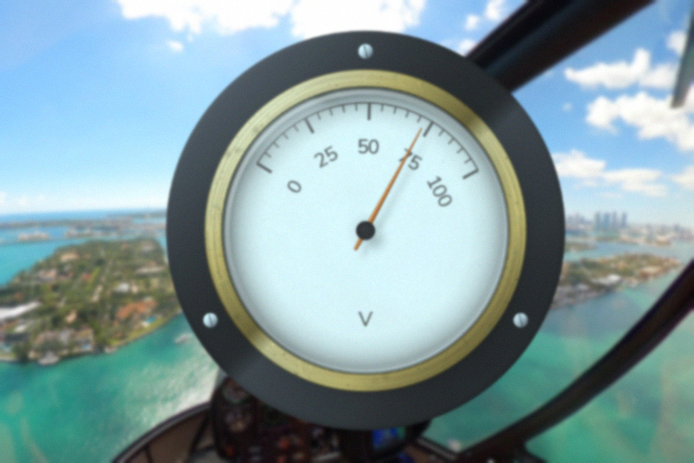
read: {"value": 72.5, "unit": "V"}
